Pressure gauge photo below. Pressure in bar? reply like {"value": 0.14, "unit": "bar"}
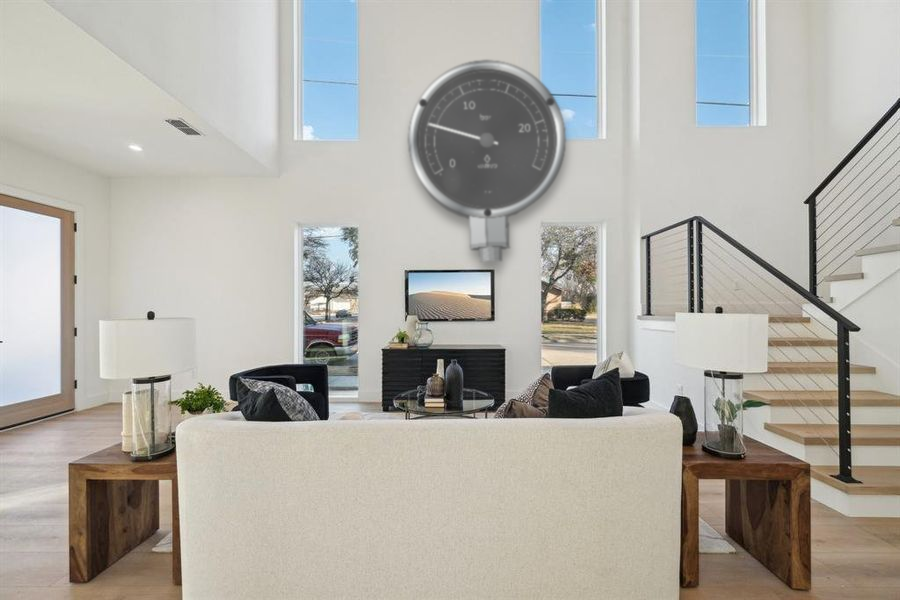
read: {"value": 5, "unit": "bar"}
